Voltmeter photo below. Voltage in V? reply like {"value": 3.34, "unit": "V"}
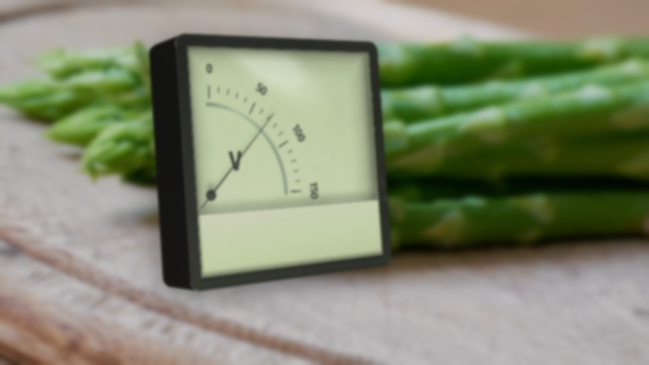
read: {"value": 70, "unit": "V"}
